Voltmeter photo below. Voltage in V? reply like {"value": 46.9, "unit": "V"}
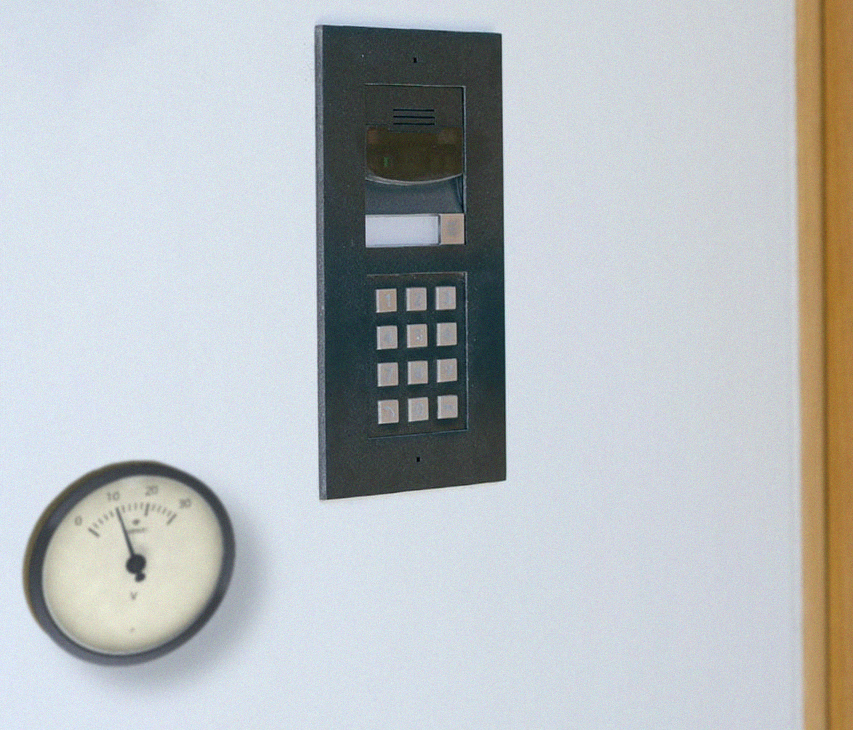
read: {"value": 10, "unit": "V"}
